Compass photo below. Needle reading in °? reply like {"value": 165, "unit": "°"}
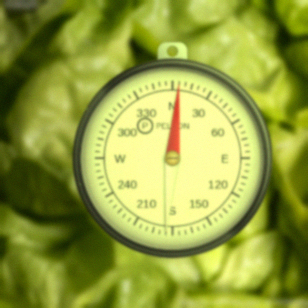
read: {"value": 5, "unit": "°"}
